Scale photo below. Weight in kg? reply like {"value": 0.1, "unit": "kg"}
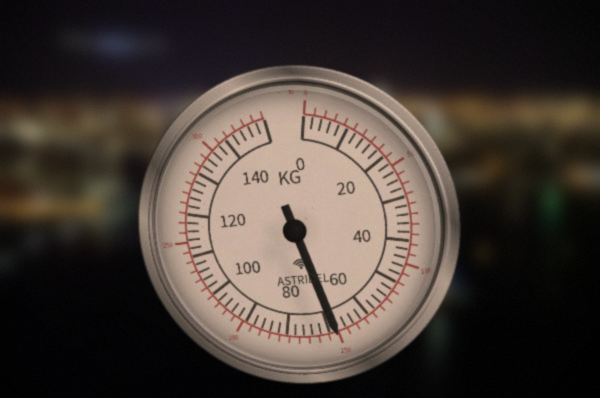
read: {"value": 68, "unit": "kg"}
